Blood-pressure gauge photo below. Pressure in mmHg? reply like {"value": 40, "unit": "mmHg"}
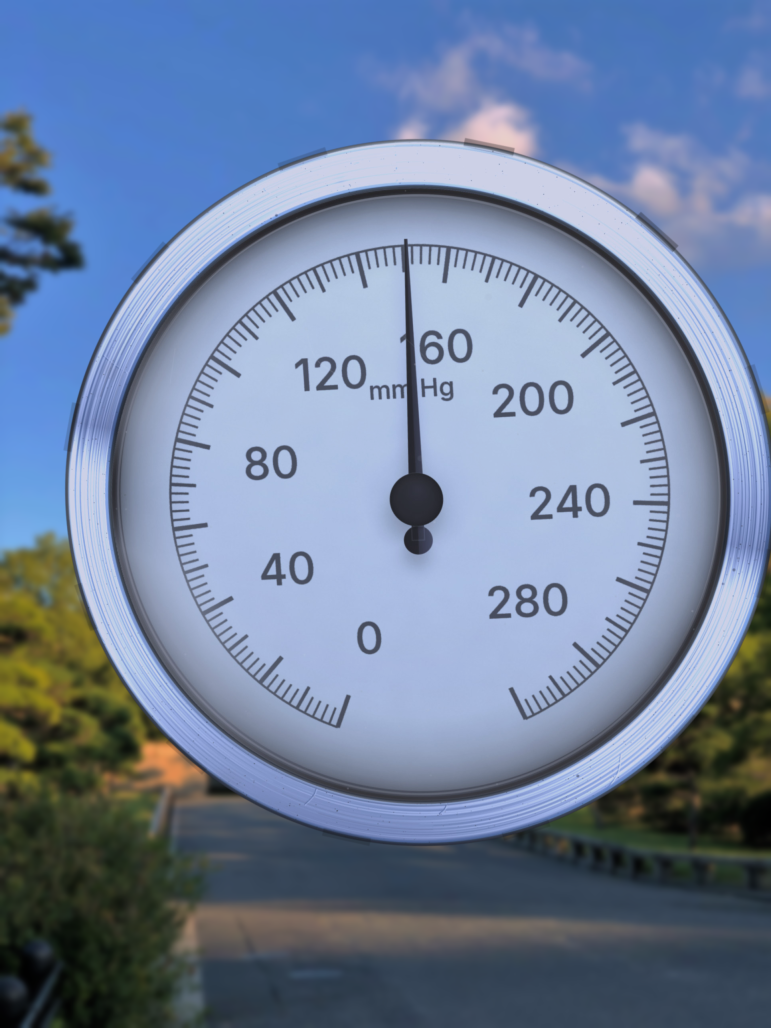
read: {"value": 151, "unit": "mmHg"}
